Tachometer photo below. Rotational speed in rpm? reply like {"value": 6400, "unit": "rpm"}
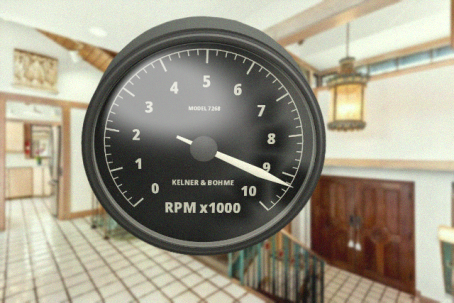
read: {"value": 9200, "unit": "rpm"}
